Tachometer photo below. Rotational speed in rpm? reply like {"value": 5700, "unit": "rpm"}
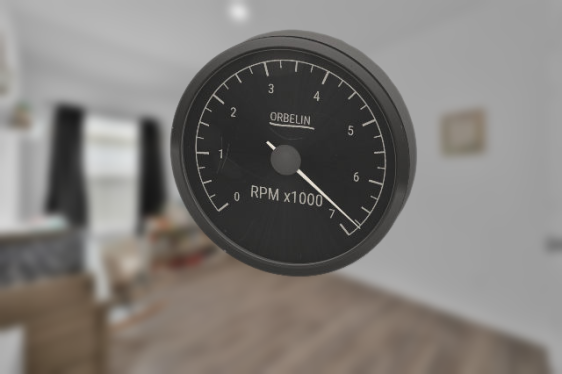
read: {"value": 6750, "unit": "rpm"}
